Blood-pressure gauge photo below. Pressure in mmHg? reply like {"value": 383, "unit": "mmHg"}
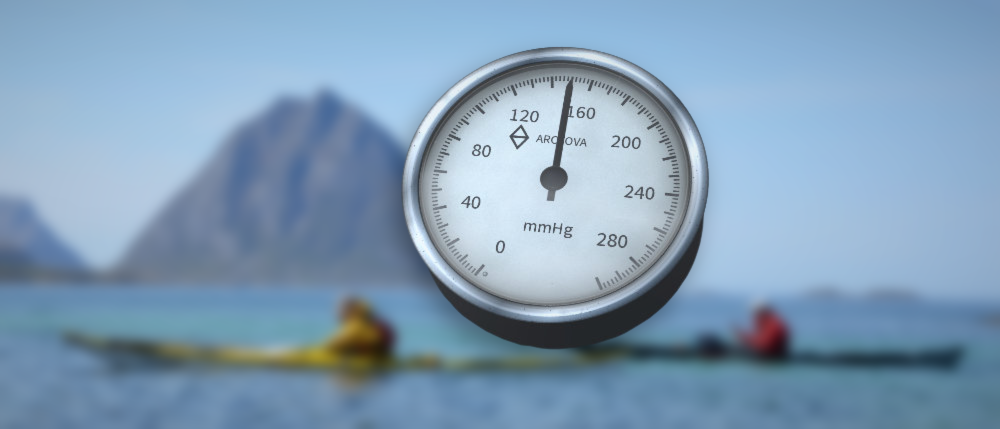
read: {"value": 150, "unit": "mmHg"}
